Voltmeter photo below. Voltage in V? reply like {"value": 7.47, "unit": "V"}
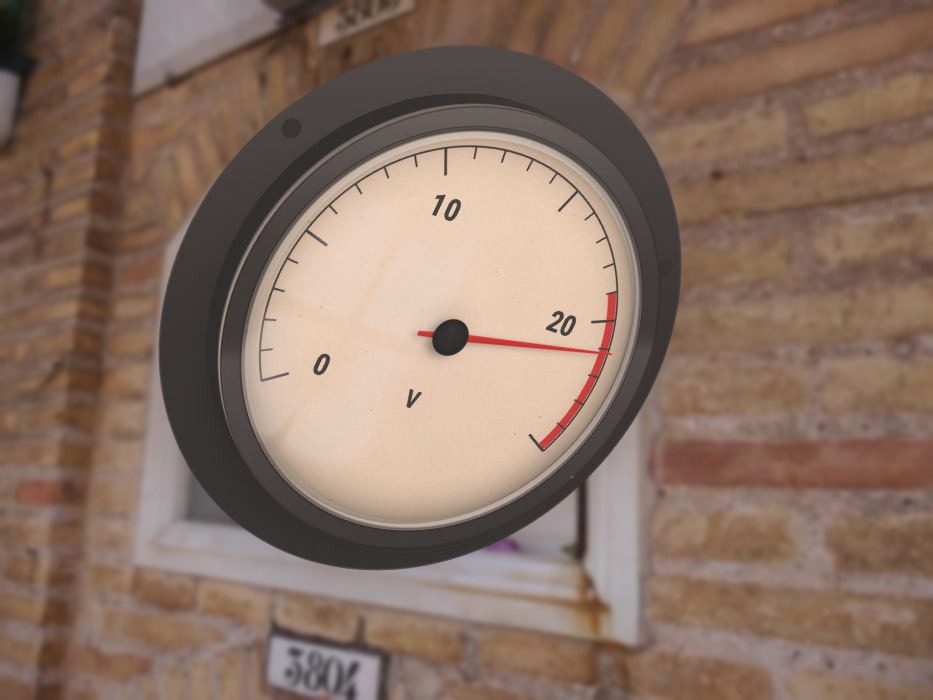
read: {"value": 21, "unit": "V"}
